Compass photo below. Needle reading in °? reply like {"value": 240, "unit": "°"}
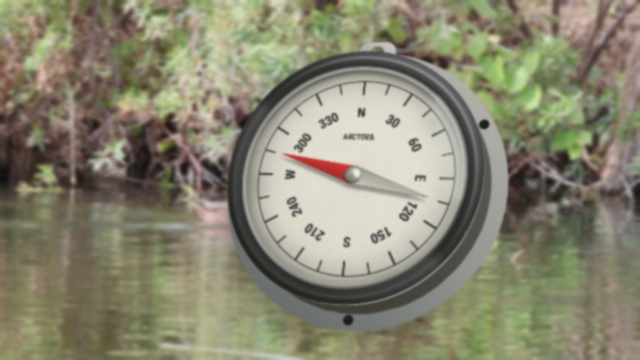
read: {"value": 285, "unit": "°"}
